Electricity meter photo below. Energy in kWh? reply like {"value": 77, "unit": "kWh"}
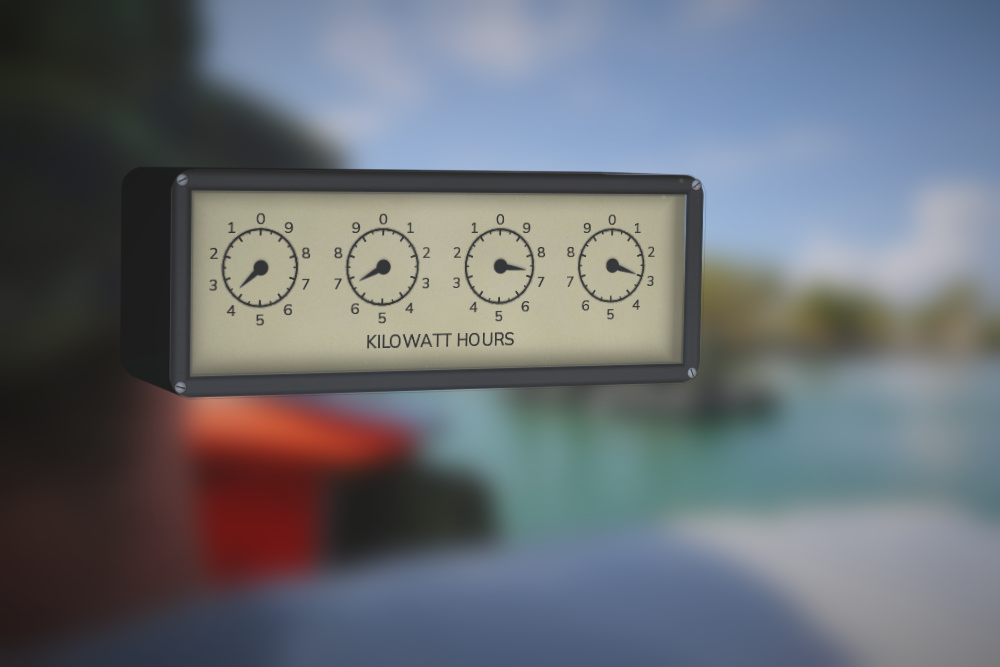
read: {"value": 3673, "unit": "kWh"}
